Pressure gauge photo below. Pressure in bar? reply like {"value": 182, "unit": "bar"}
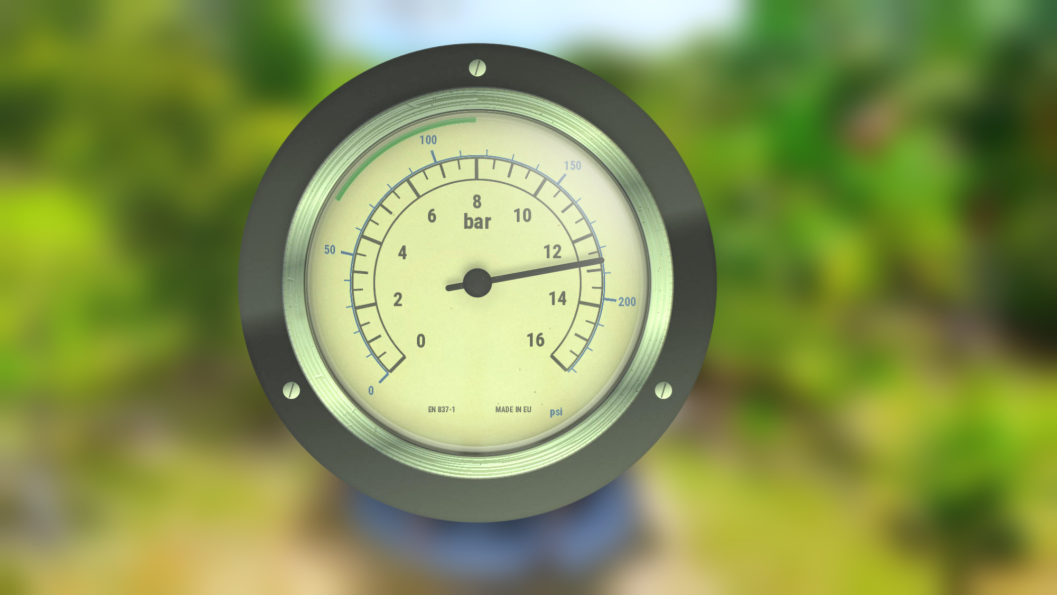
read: {"value": 12.75, "unit": "bar"}
